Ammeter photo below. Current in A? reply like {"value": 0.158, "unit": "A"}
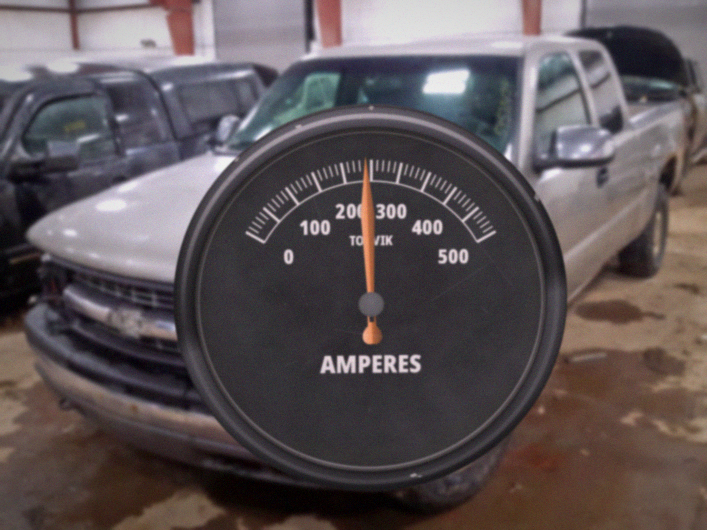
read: {"value": 240, "unit": "A"}
